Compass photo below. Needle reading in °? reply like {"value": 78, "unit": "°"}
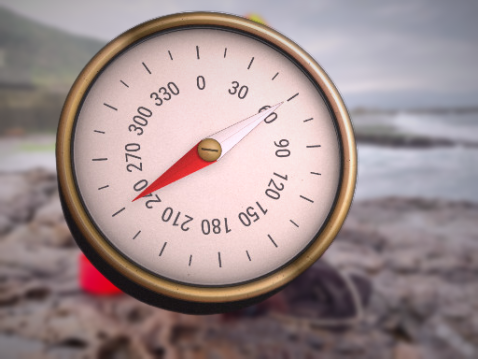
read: {"value": 240, "unit": "°"}
